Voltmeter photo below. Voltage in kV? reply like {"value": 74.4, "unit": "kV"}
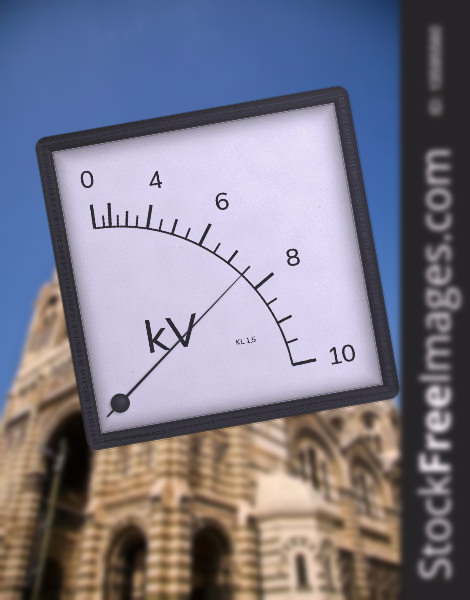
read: {"value": 7.5, "unit": "kV"}
